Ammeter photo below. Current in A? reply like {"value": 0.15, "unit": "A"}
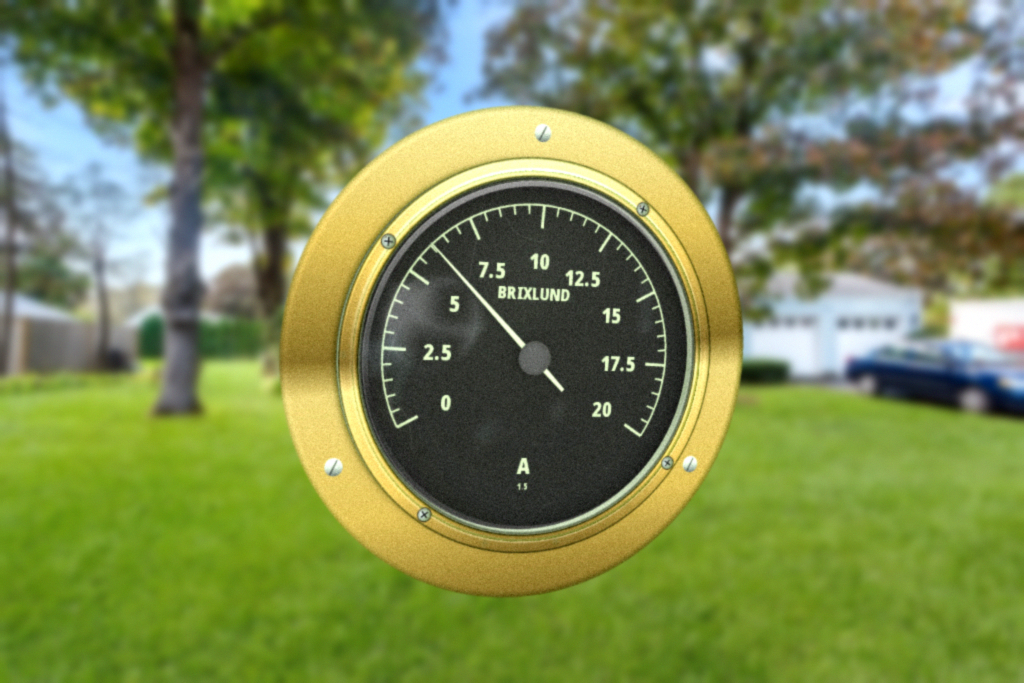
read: {"value": 6, "unit": "A"}
